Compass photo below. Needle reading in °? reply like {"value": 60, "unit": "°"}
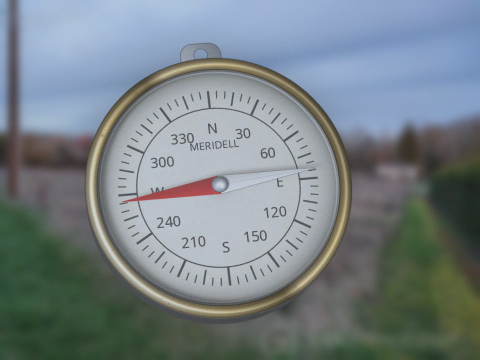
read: {"value": 265, "unit": "°"}
